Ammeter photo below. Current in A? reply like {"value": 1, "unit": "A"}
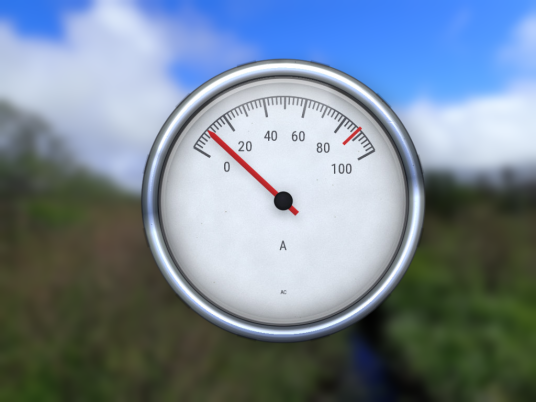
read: {"value": 10, "unit": "A"}
